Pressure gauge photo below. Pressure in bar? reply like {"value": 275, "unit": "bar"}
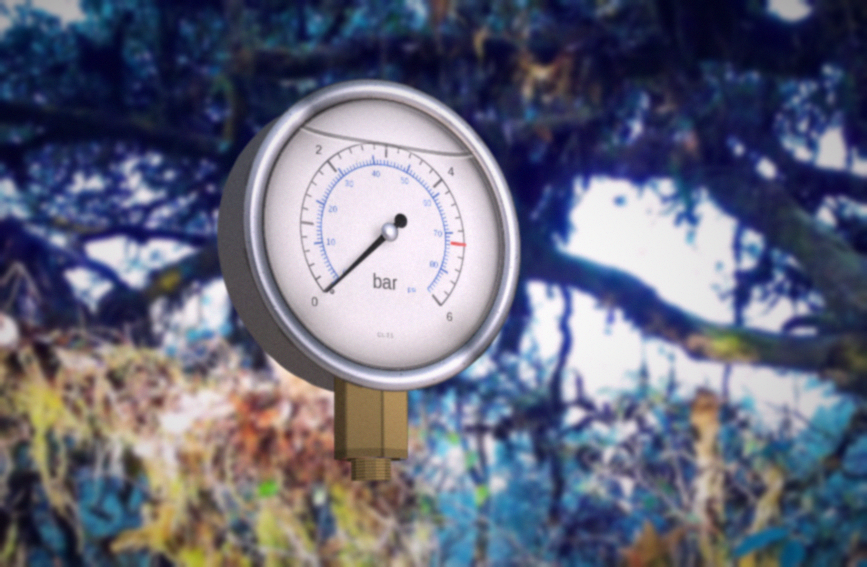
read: {"value": 0, "unit": "bar"}
